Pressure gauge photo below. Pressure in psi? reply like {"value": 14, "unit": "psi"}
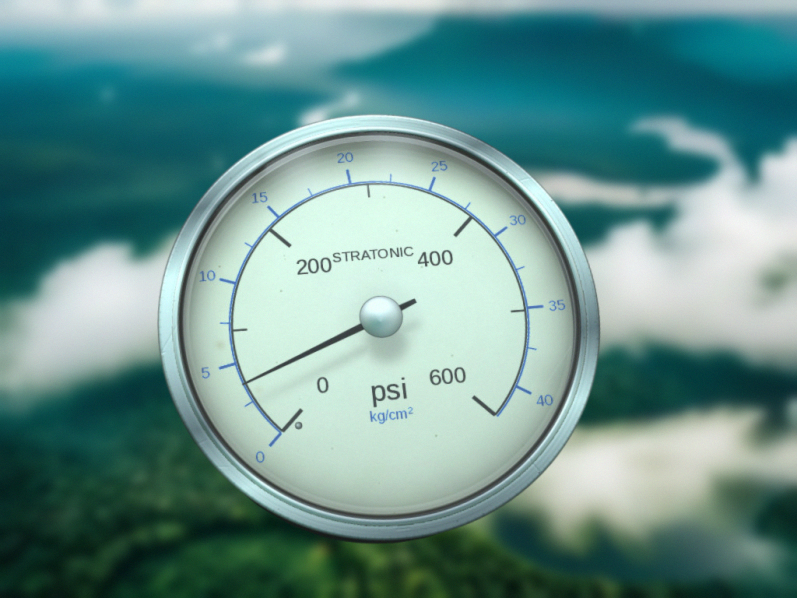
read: {"value": 50, "unit": "psi"}
